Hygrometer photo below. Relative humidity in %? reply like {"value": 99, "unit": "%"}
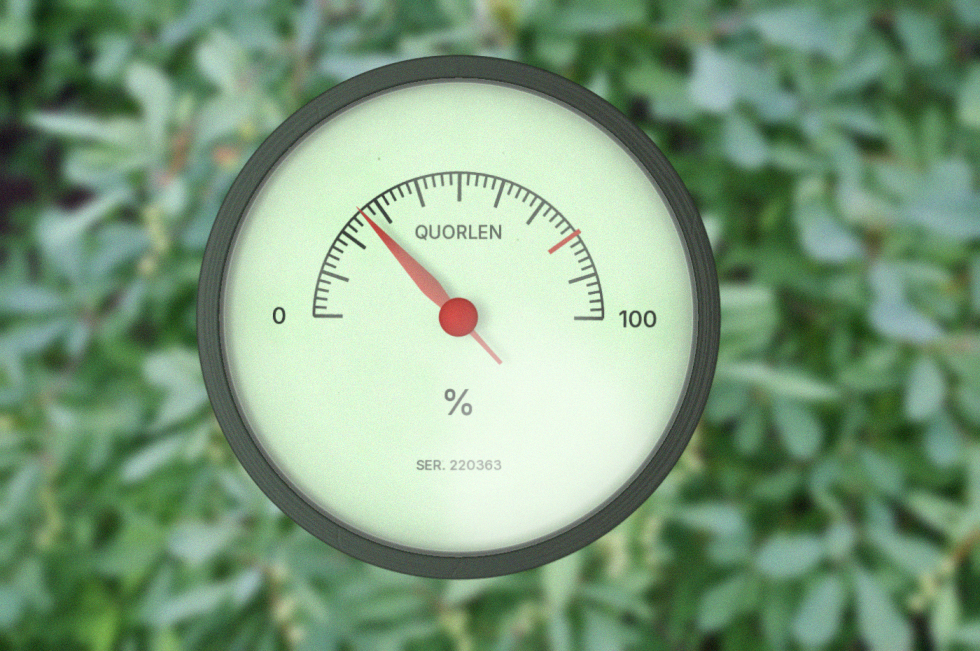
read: {"value": 26, "unit": "%"}
